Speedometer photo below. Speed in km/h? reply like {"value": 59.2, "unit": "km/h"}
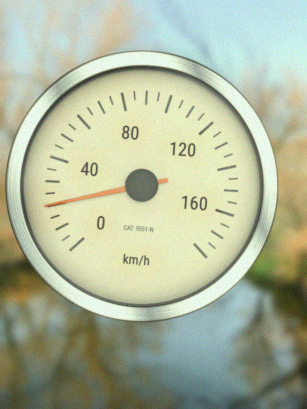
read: {"value": 20, "unit": "km/h"}
